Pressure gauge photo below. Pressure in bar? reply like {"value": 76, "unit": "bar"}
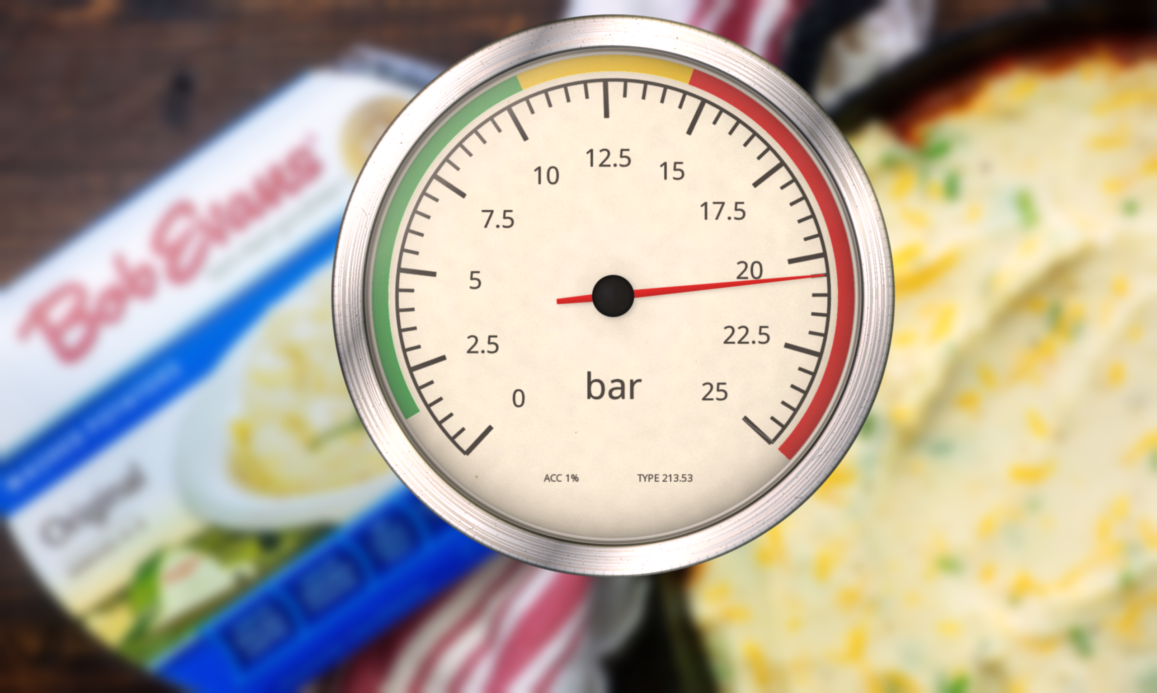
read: {"value": 20.5, "unit": "bar"}
